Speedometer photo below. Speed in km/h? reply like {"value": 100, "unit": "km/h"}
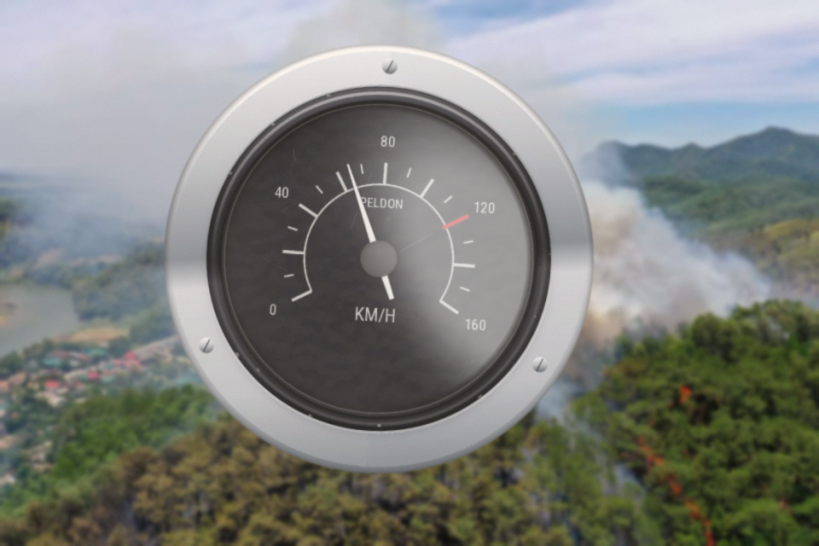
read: {"value": 65, "unit": "km/h"}
